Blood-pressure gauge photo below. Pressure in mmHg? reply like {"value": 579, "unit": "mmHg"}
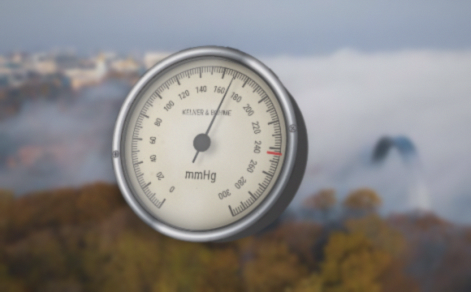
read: {"value": 170, "unit": "mmHg"}
